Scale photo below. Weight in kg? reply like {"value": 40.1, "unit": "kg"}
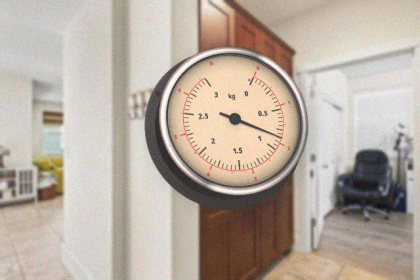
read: {"value": 0.85, "unit": "kg"}
